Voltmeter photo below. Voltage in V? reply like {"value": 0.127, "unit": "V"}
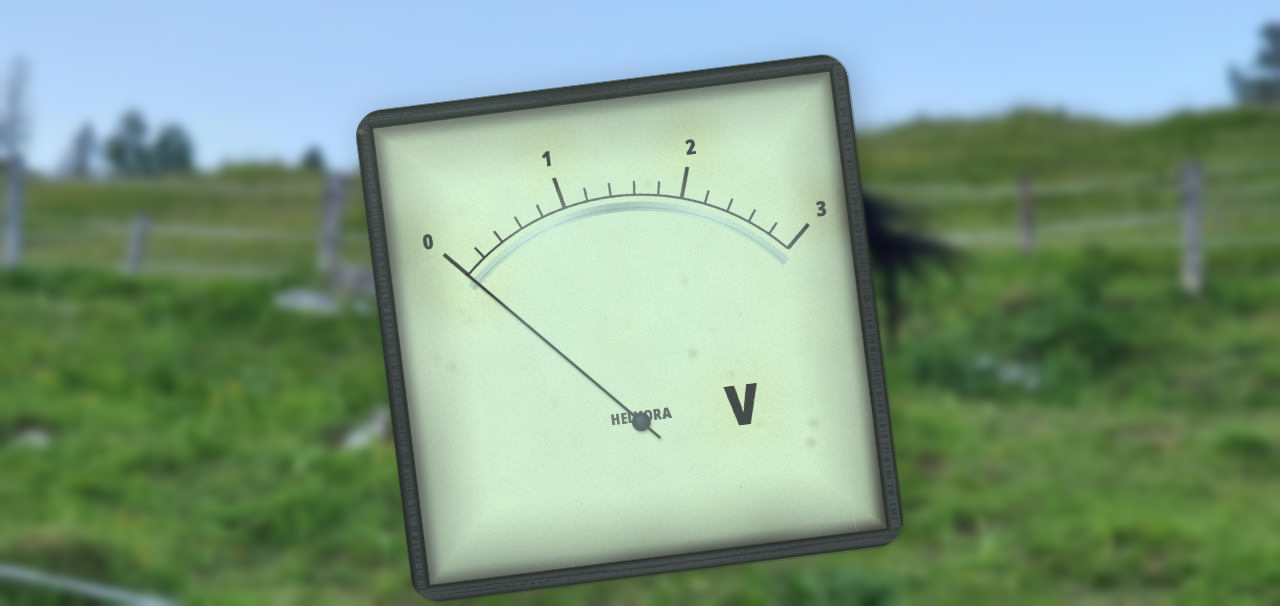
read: {"value": 0, "unit": "V"}
